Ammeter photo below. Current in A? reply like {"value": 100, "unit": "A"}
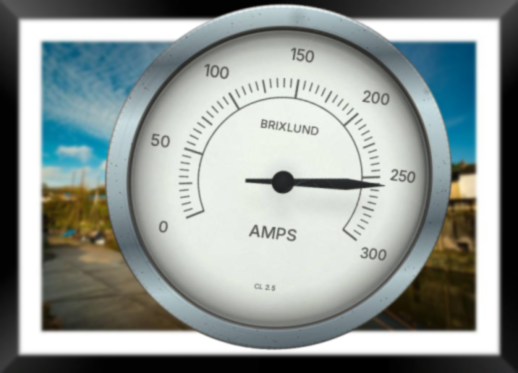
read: {"value": 255, "unit": "A"}
